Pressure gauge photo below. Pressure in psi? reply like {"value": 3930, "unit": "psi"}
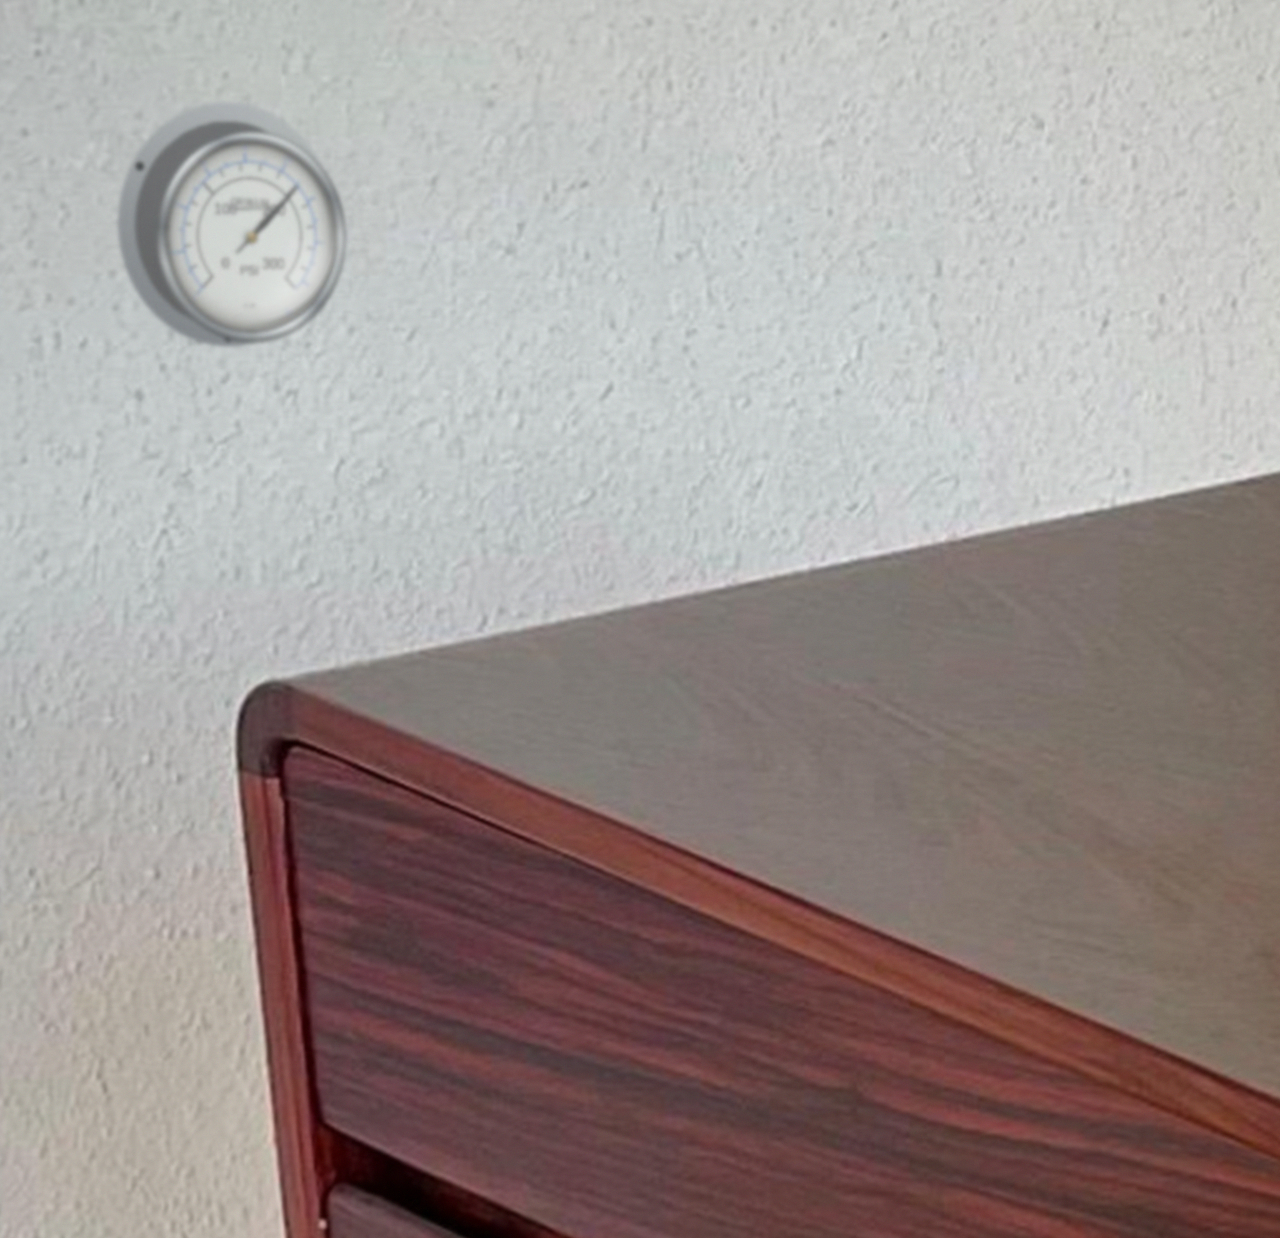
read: {"value": 200, "unit": "psi"}
